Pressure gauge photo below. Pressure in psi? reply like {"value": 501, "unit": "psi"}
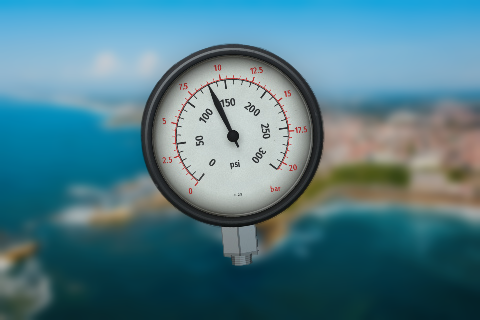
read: {"value": 130, "unit": "psi"}
